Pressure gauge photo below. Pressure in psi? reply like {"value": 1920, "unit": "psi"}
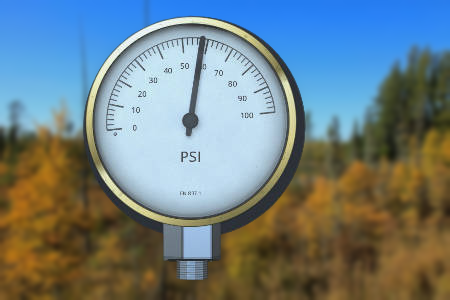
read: {"value": 58, "unit": "psi"}
